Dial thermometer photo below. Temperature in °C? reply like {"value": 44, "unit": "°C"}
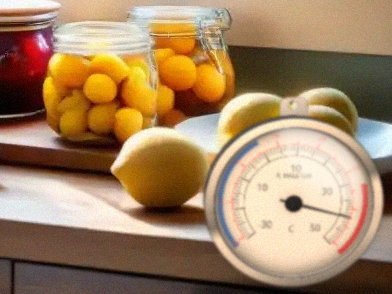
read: {"value": 40, "unit": "°C"}
